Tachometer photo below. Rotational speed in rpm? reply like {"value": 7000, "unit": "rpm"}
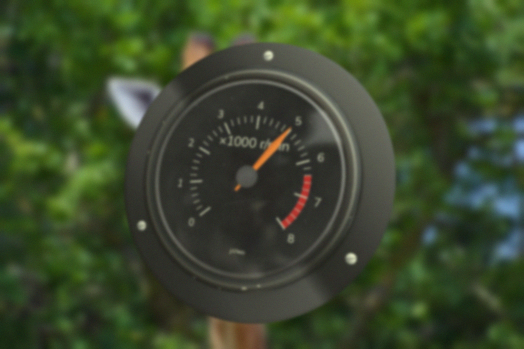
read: {"value": 5000, "unit": "rpm"}
